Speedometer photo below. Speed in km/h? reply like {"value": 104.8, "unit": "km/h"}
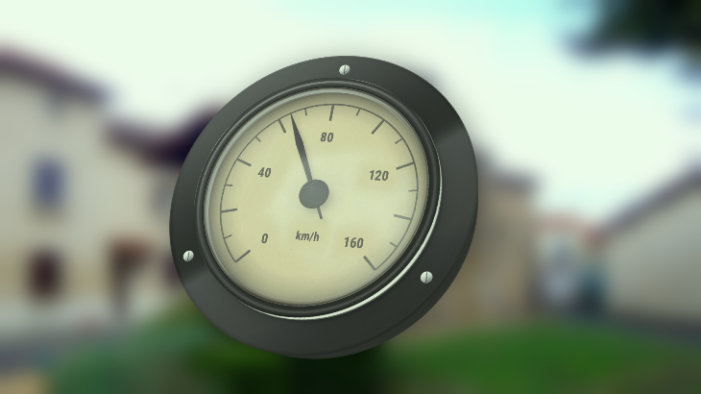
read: {"value": 65, "unit": "km/h"}
